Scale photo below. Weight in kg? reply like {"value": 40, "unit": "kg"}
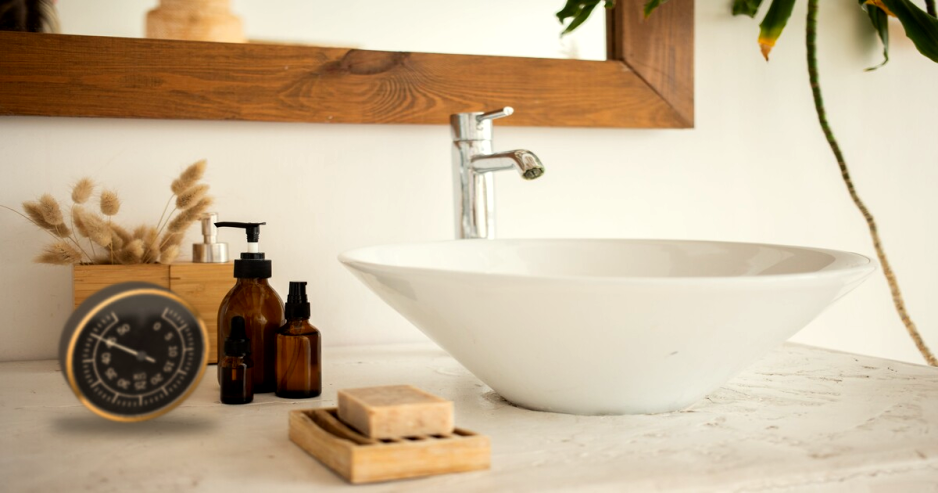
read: {"value": 45, "unit": "kg"}
